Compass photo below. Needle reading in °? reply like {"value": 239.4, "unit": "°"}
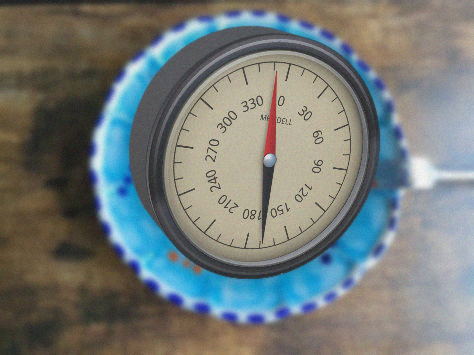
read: {"value": 350, "unit": "°"}
